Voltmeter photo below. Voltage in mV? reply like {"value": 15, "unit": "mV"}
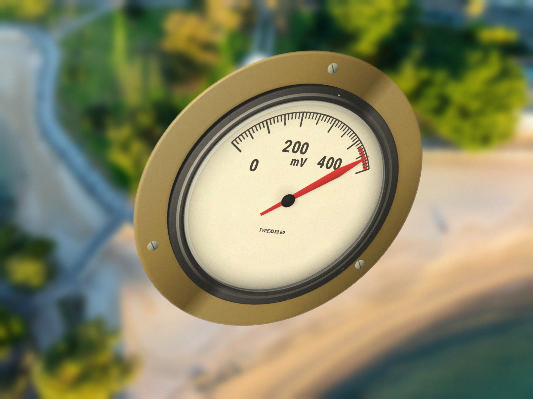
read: {"value": 450, "unit": "mV"}
